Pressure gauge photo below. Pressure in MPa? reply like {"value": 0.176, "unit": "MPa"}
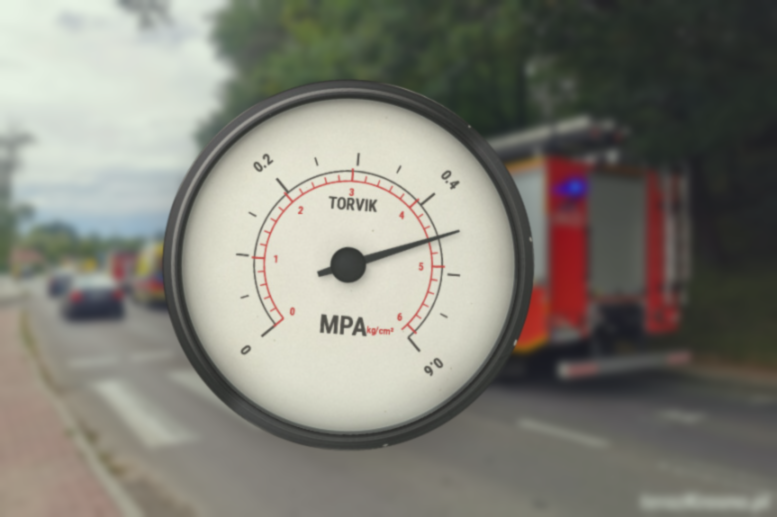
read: {"value": 0.45, "unit": "MPa"}
